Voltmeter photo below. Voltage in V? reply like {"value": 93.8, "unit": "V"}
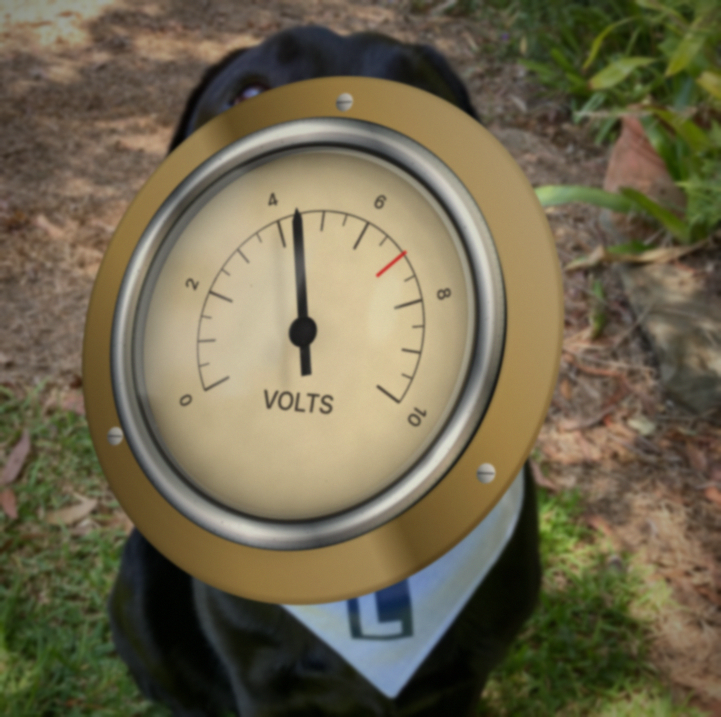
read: {"value": 4.5, "unit": "V"}
